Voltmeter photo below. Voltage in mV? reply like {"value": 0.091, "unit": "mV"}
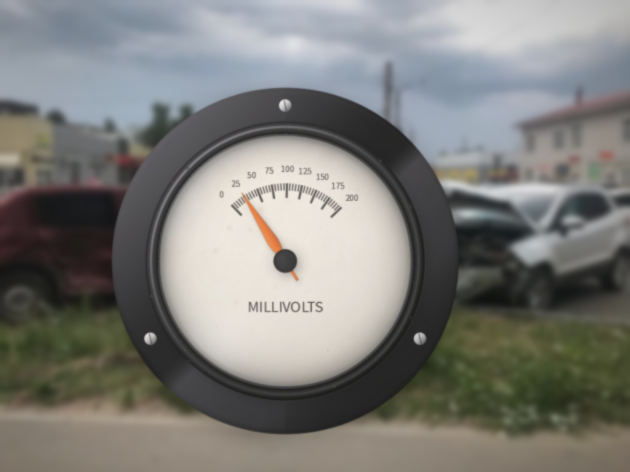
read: {"value": 25, "unit": "mV"}
